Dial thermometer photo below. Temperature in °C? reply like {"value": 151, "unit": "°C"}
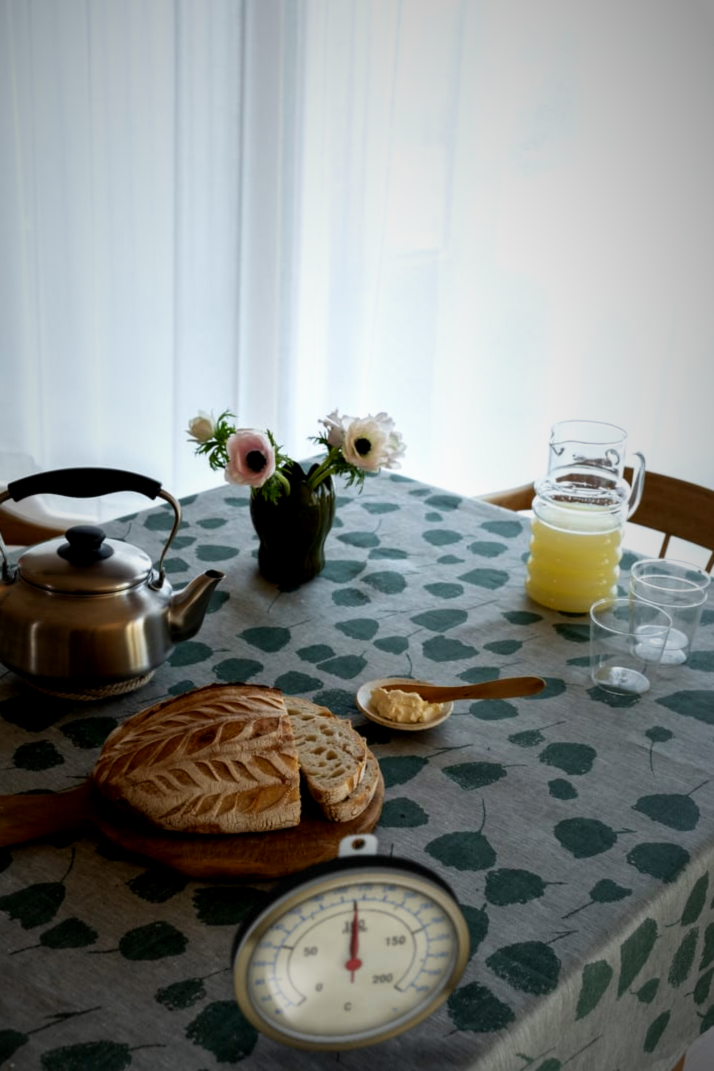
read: {"value": 100, "unit": "°C"}
